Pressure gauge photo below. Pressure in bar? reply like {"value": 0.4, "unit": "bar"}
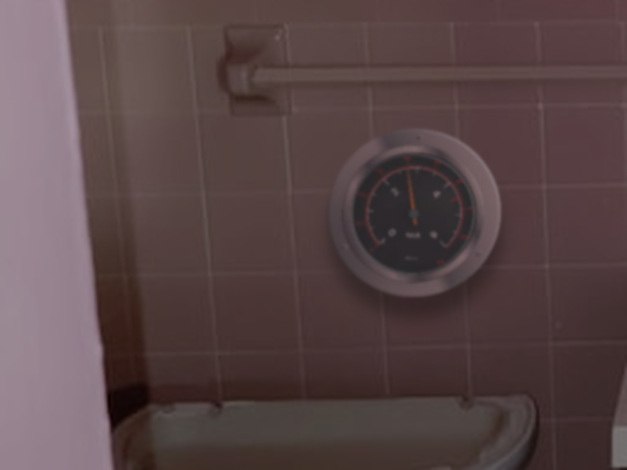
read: {"value": 2.75, "unit": "bar"}
